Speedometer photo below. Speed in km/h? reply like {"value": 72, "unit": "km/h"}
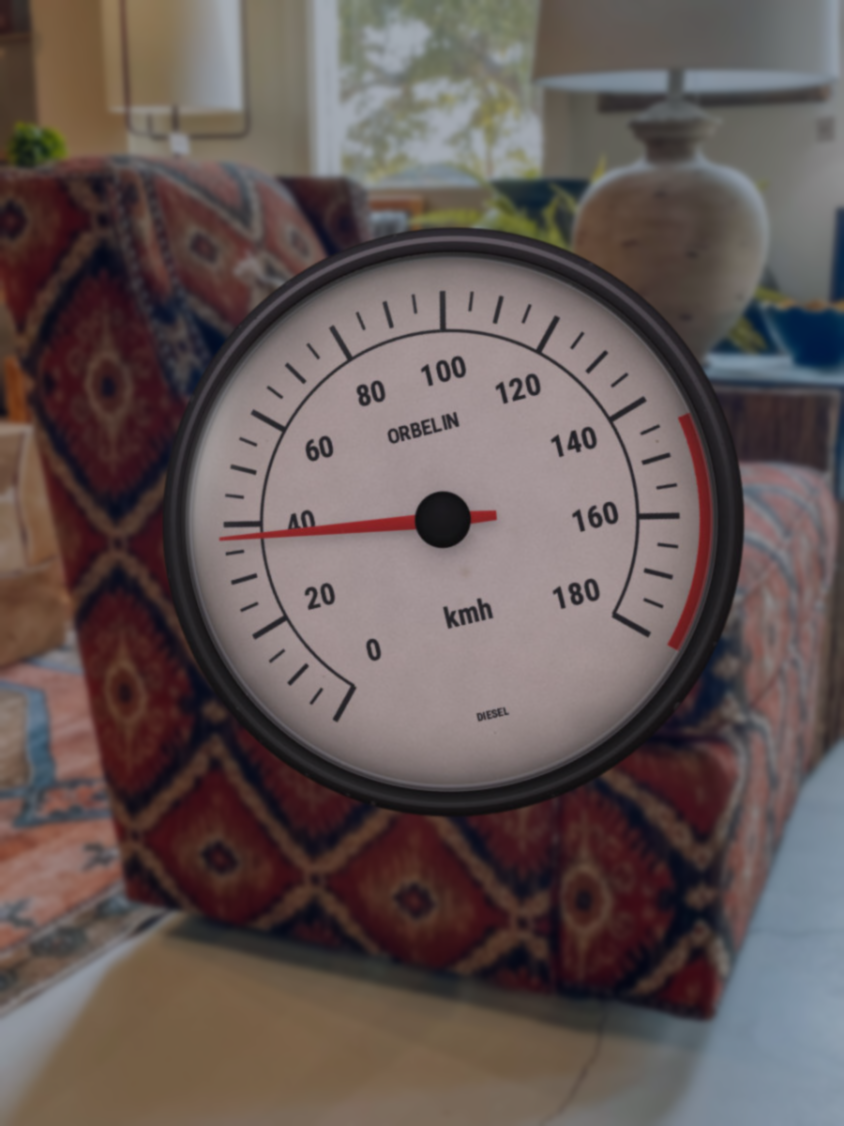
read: {"value": 37.5, "unit": "km/h"}
